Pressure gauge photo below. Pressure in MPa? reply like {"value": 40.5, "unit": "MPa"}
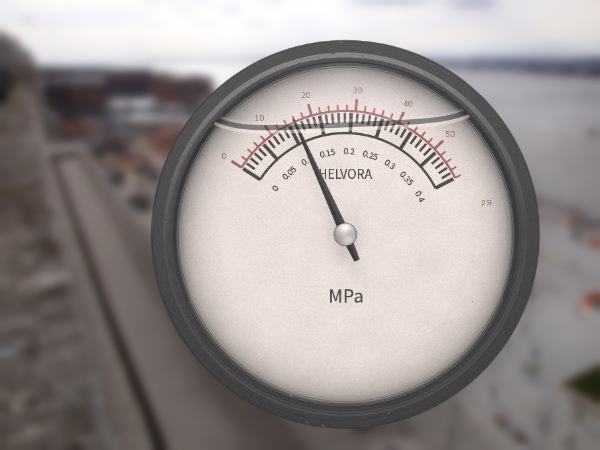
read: {"value": 0.11, "unit": "MPa"}
